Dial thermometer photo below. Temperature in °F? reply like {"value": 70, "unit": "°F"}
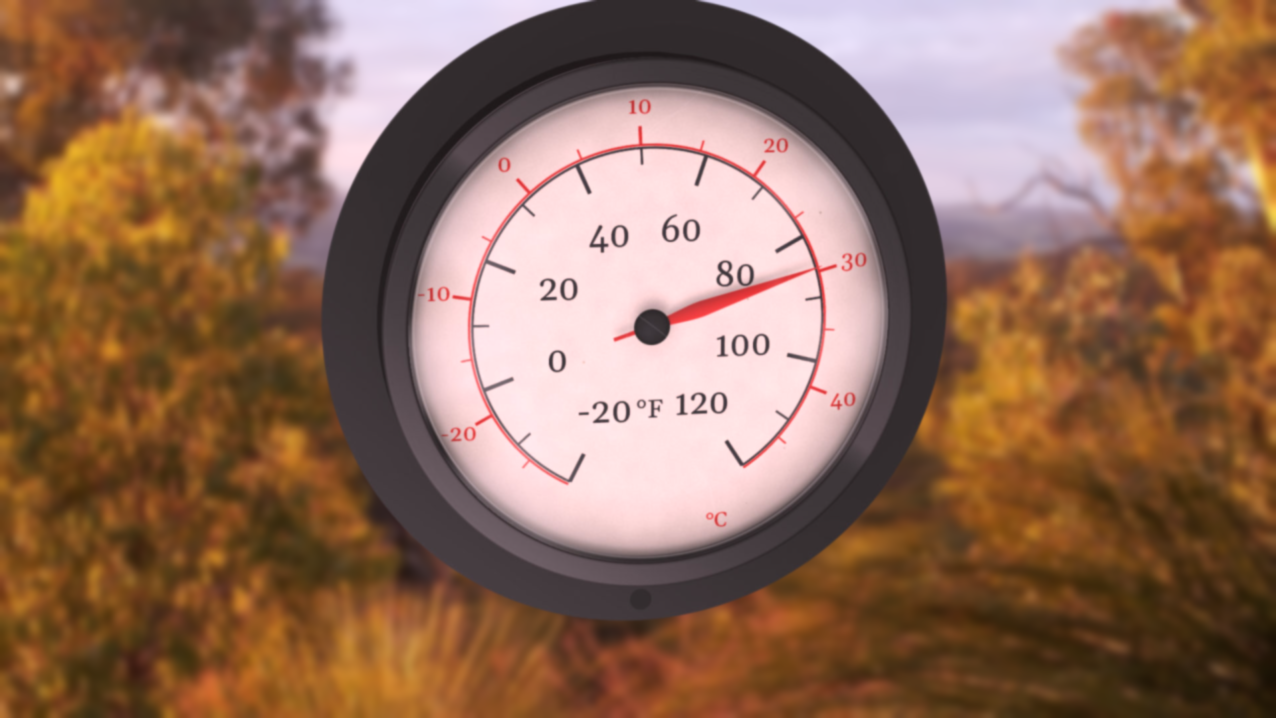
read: {"value": 85, "unit": "°F"}
